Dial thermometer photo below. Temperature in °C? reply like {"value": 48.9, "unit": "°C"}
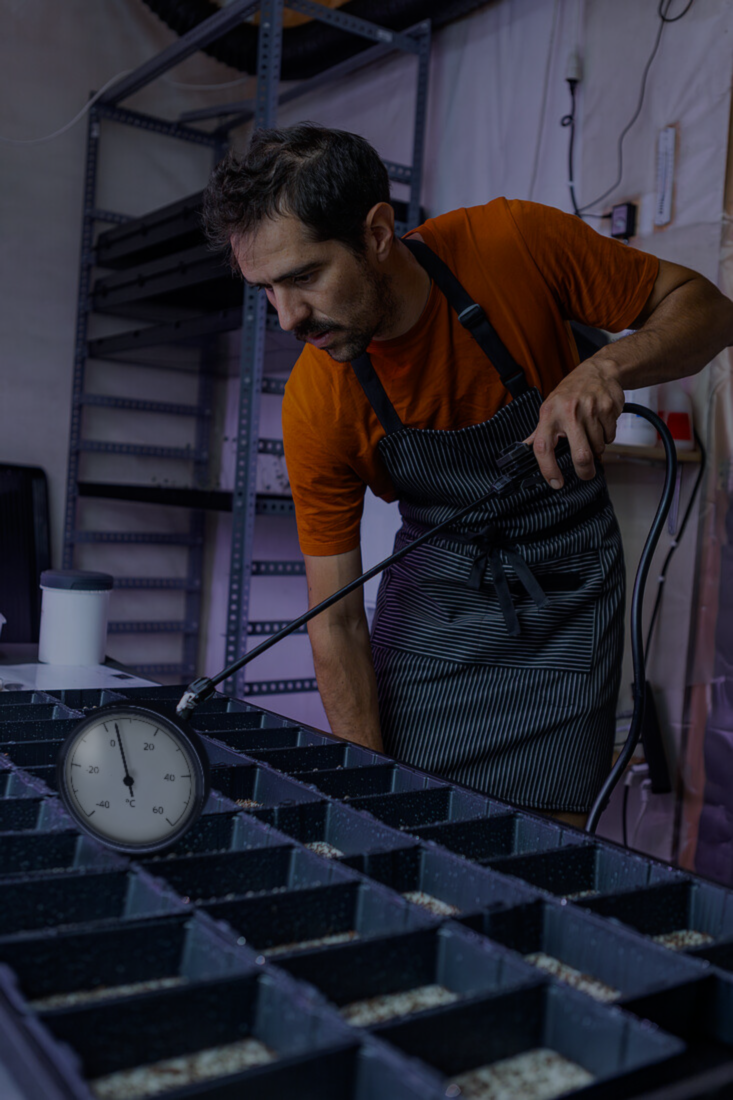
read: {"value": 5, "unit": "°C"}
